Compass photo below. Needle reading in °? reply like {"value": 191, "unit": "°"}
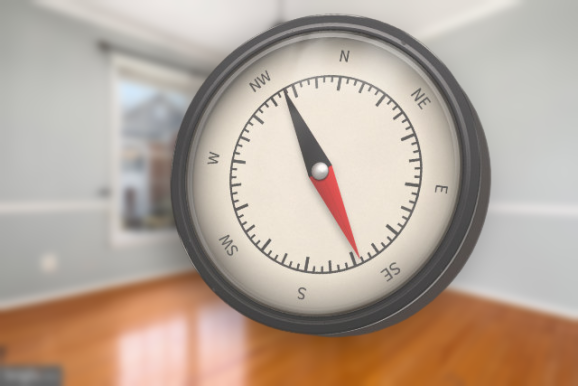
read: {"value": 145, "unit": "°"}
